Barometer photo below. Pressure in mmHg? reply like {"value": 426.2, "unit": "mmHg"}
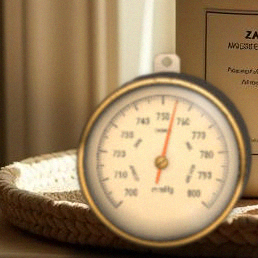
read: {"value": 755, "unit": "mmHg"}
